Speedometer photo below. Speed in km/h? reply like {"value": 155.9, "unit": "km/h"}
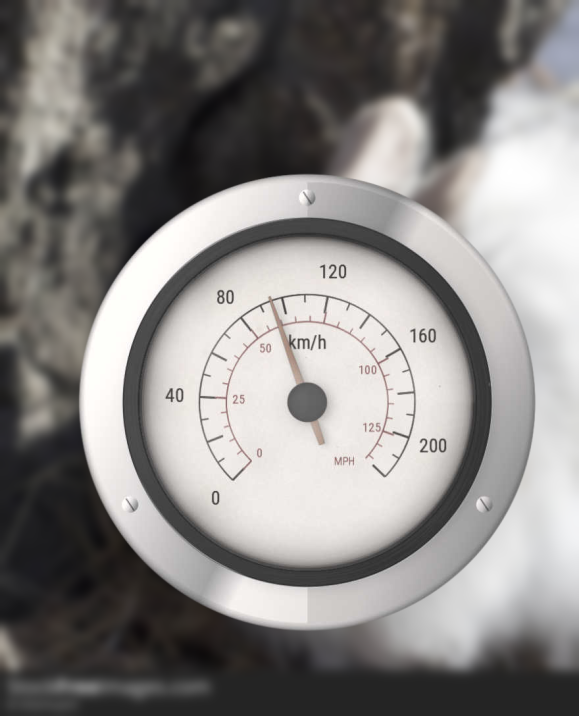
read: {"value": 95, "unit": "km/h"}
